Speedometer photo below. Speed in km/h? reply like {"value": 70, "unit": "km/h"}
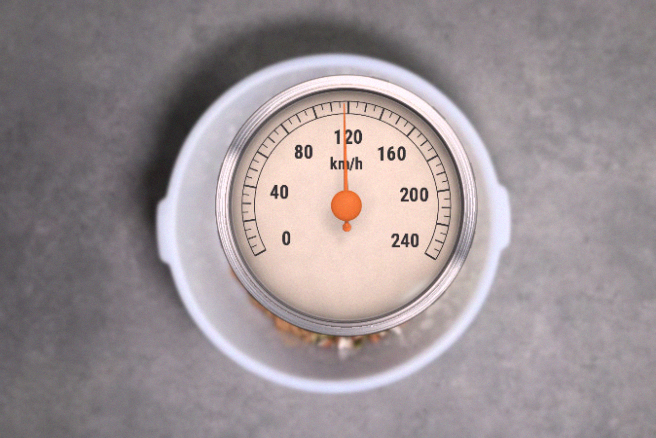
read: {"value": 117.5, "unit": "km/h"}
